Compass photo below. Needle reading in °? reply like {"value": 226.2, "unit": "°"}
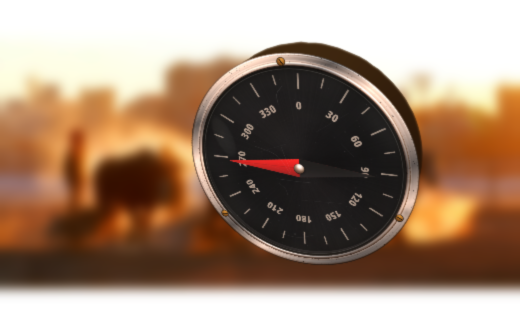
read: {"value": 270, "unit": "°"}
